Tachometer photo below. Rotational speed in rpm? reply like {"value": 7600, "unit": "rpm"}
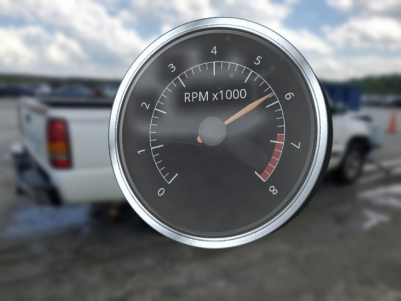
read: {"value": 5800, "unit": "rpm"}
